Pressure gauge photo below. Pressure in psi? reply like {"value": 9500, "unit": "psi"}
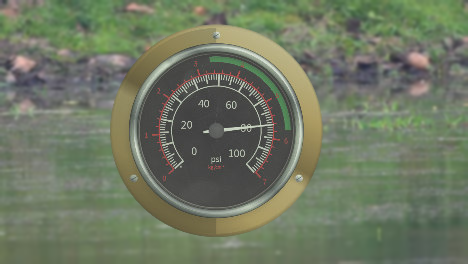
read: {"value": 80, "unit": "psi"}
